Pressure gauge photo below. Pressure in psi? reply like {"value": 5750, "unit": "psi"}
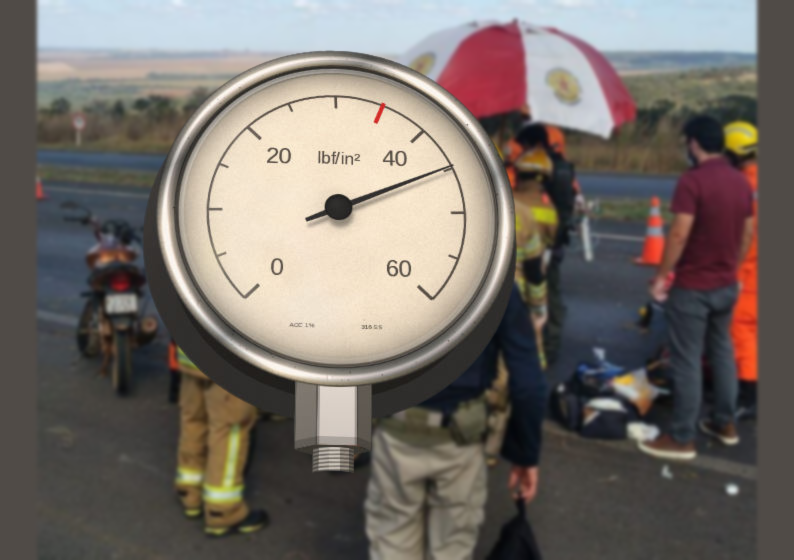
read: {"value": 45, "unit": "psi"}
